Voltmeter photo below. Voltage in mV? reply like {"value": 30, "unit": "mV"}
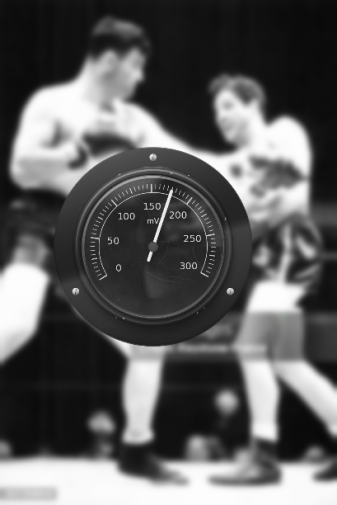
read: {"value": 175, "unit": "mV"}
